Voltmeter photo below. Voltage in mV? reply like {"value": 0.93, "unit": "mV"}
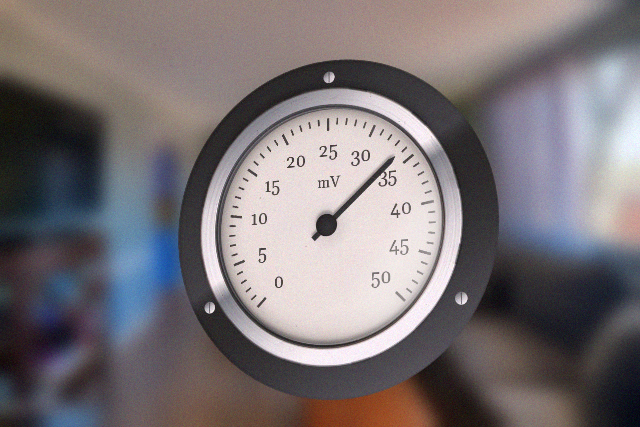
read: {"value": 34, "unit": "mV"}
